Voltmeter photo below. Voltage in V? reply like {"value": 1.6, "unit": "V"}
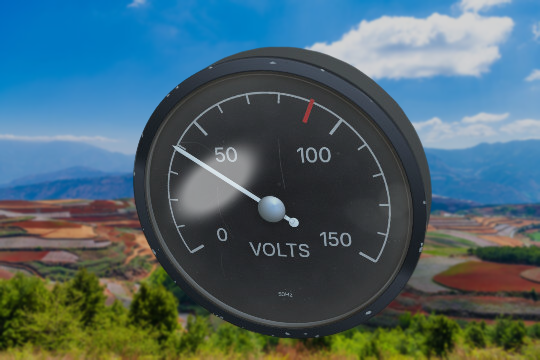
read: {"value": 40, "unit": "V"}
